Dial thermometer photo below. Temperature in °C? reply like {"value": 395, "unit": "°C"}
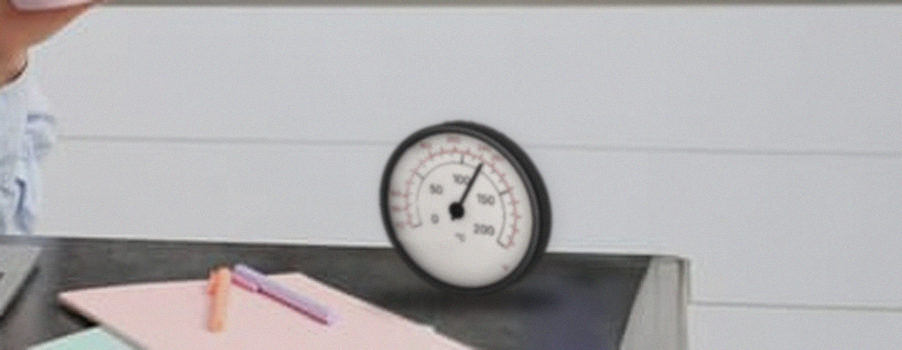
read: {"value": 120, "unit": "°C"}
